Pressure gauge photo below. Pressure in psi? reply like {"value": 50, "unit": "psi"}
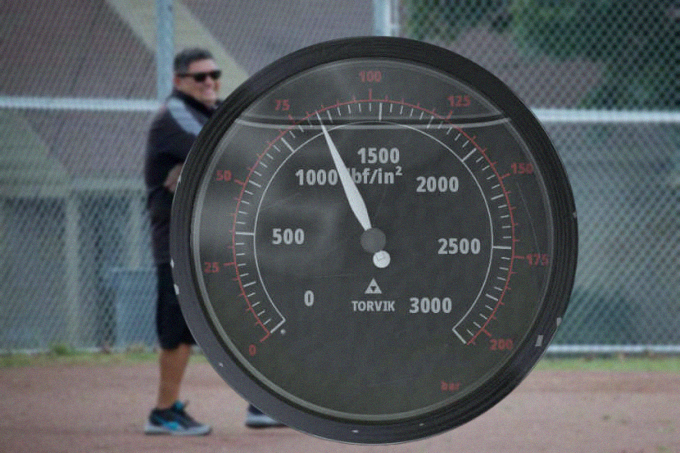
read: {"value": 1200, "unit": "psi"}
